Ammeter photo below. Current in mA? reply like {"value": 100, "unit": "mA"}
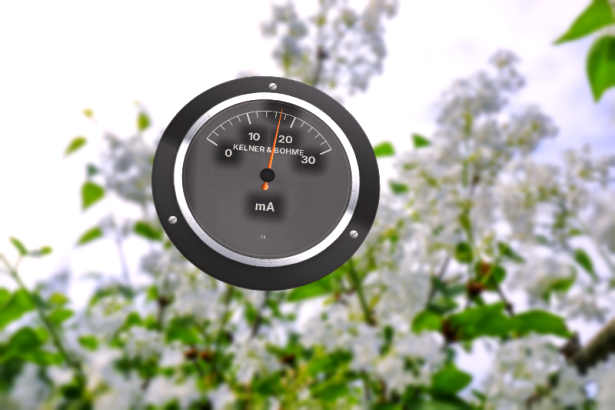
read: {"value": 17, "unit": "mA"}
